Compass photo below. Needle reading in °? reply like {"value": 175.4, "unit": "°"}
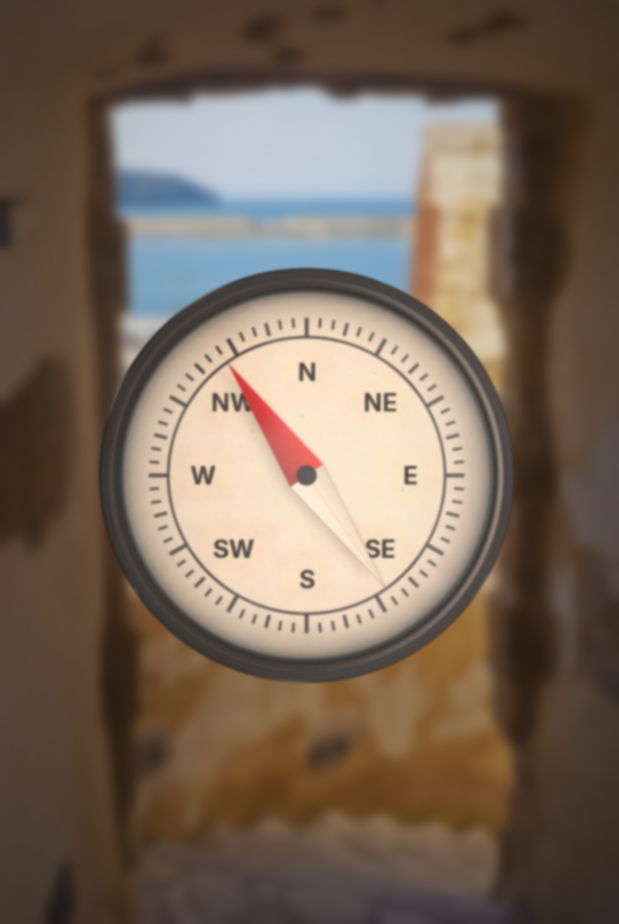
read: {"value": 325, "unit": "°"}
